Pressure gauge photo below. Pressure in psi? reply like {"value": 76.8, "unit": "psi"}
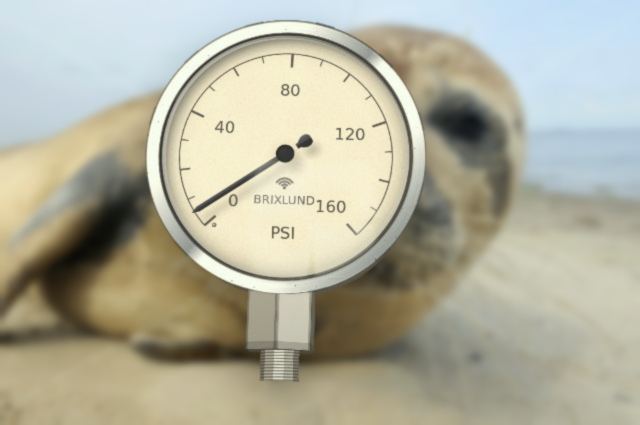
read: {"value": 5, "unit": "psi"}
